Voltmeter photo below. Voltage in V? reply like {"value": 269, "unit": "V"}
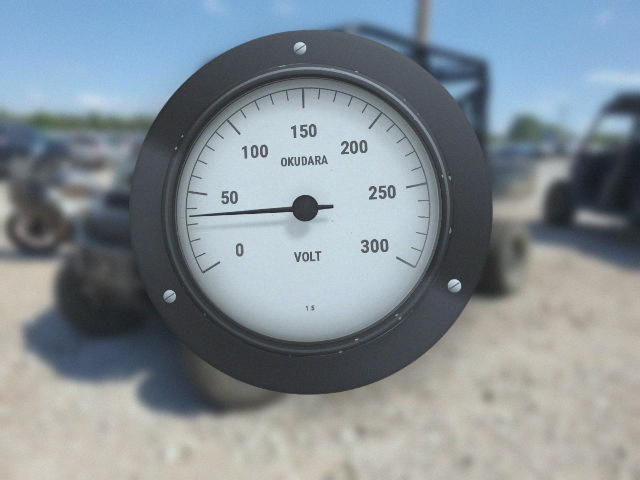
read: {"value": 35, "unit": "V"}
